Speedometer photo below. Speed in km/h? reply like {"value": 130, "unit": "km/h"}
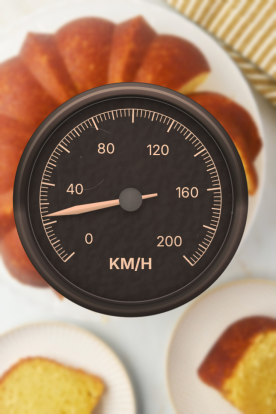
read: {"value": 24, "unit": "km/h"}
